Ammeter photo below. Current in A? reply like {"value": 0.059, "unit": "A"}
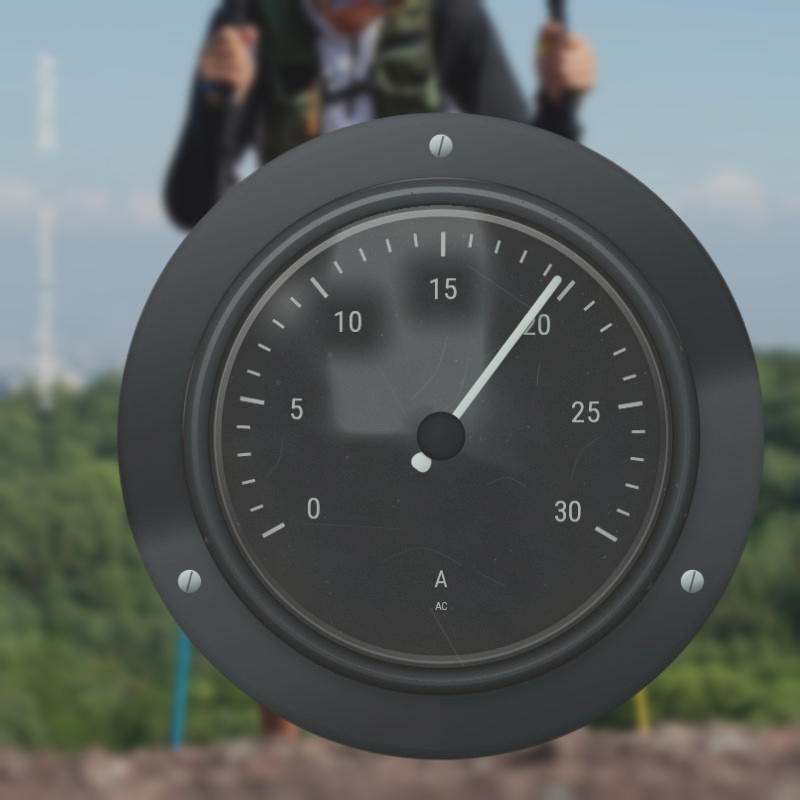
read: {"value": 19.5, "unit": "A"}
